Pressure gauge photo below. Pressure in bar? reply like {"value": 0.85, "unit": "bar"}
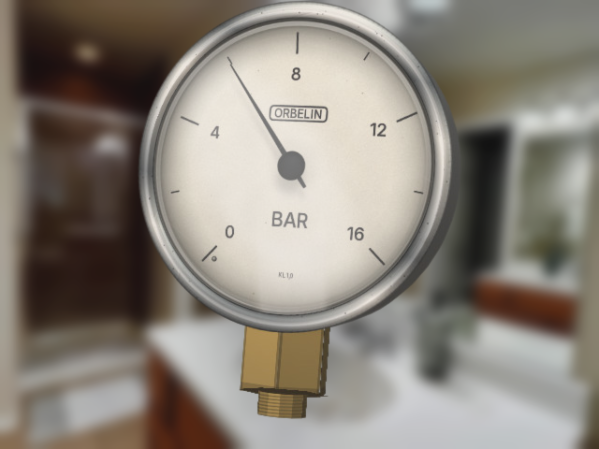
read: {"value": 6, "unit": "bar"}
